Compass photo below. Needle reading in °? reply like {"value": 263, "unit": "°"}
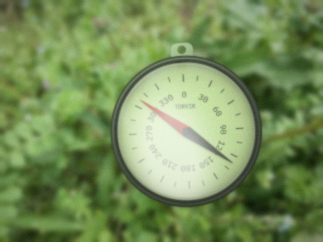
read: {"value": 307.5, "unit": "°"}
